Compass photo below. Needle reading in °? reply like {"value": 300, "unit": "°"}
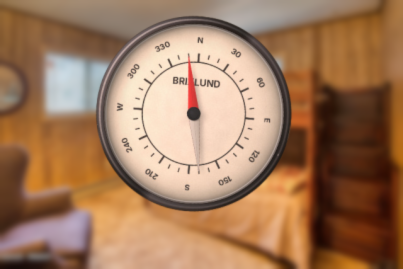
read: {"value": 350, "unit": "°"}
